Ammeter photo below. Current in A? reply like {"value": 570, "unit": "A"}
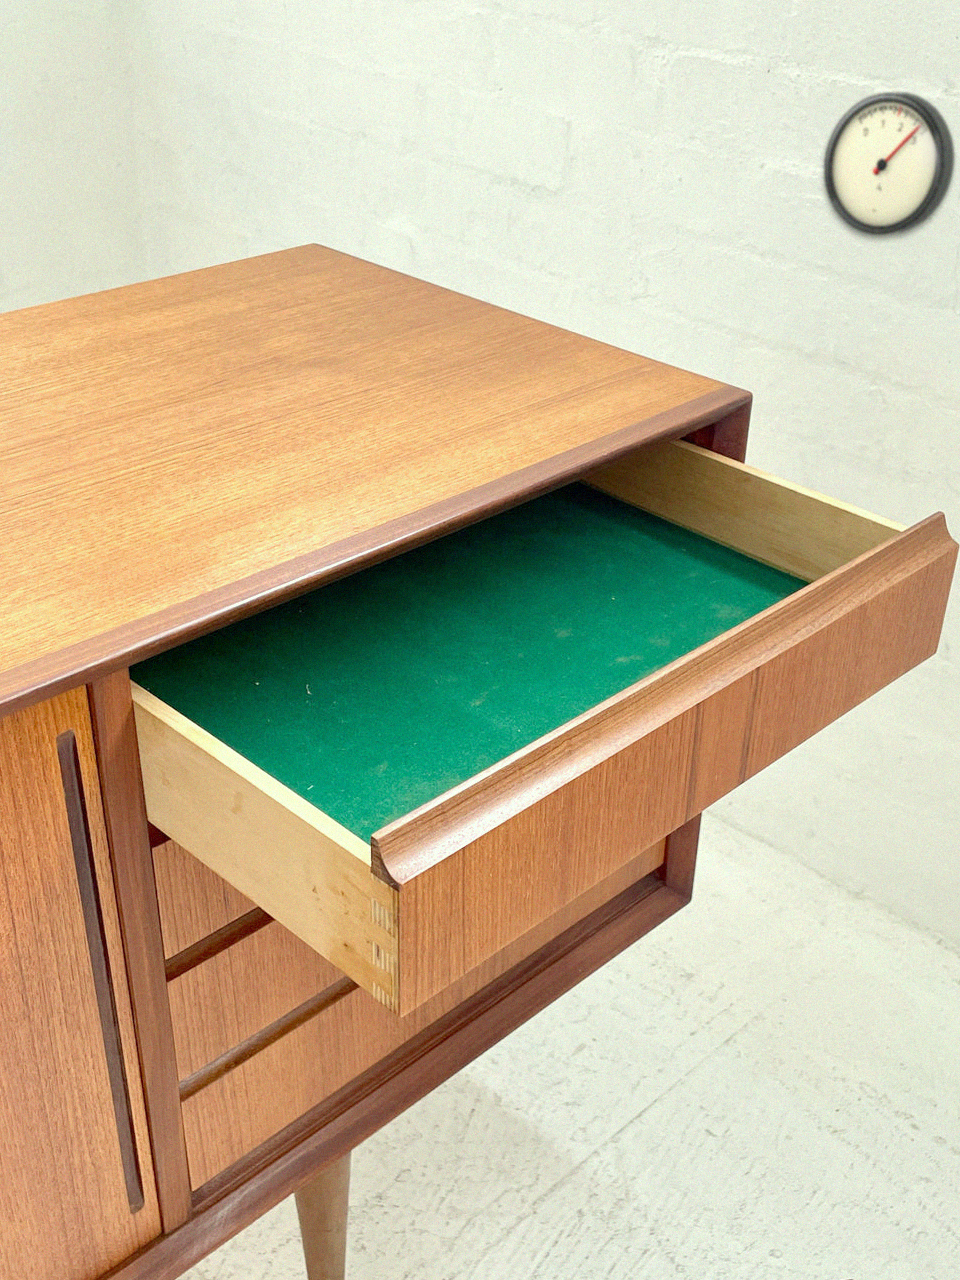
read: {"value": 2.75, "unit": "A"}
